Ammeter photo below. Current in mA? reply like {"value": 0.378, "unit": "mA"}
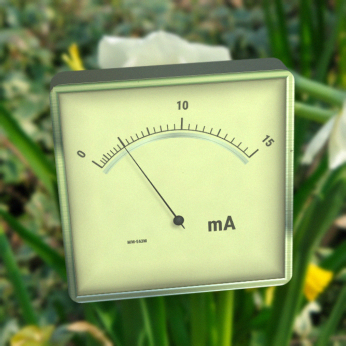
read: {"value": 5, "unit": "mA"}
